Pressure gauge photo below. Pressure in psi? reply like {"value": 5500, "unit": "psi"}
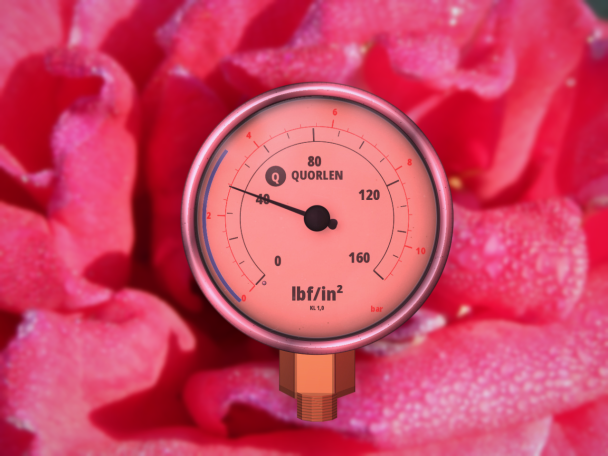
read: {"value": 40, "unit": "psi"}
